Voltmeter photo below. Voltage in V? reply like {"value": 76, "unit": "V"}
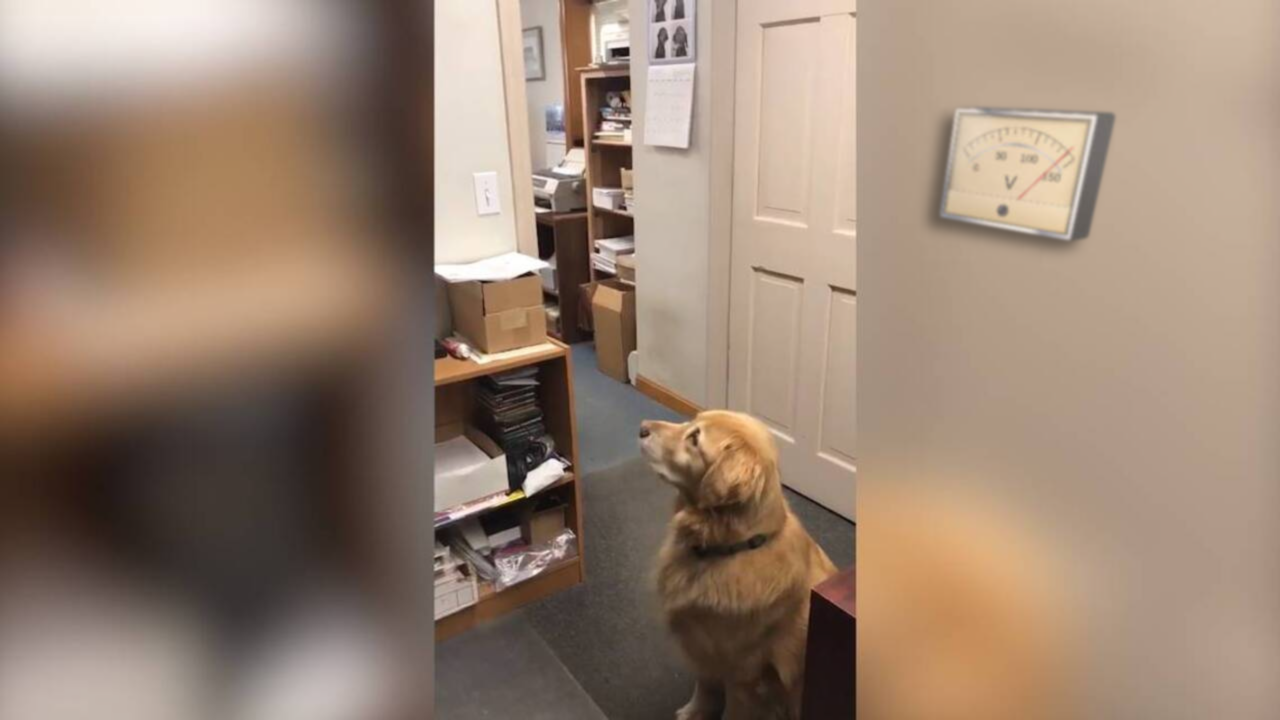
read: {"value": 140, "unit": "V"}
